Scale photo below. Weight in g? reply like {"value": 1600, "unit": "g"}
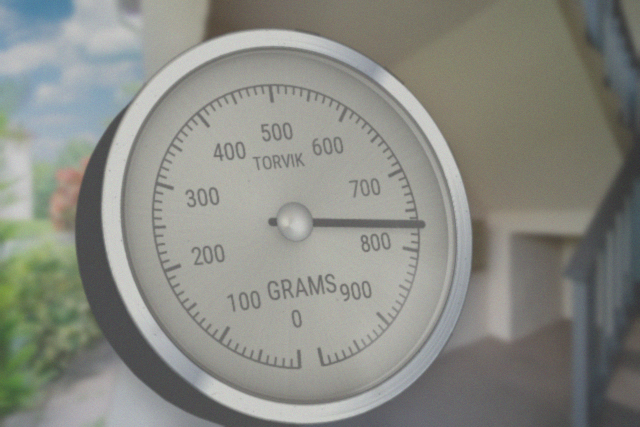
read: {"value": 770, "unit": "g"}
